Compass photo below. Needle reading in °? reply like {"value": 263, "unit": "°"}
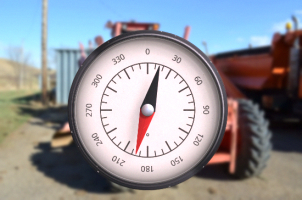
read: {"value": 195, "unit": "°"}
